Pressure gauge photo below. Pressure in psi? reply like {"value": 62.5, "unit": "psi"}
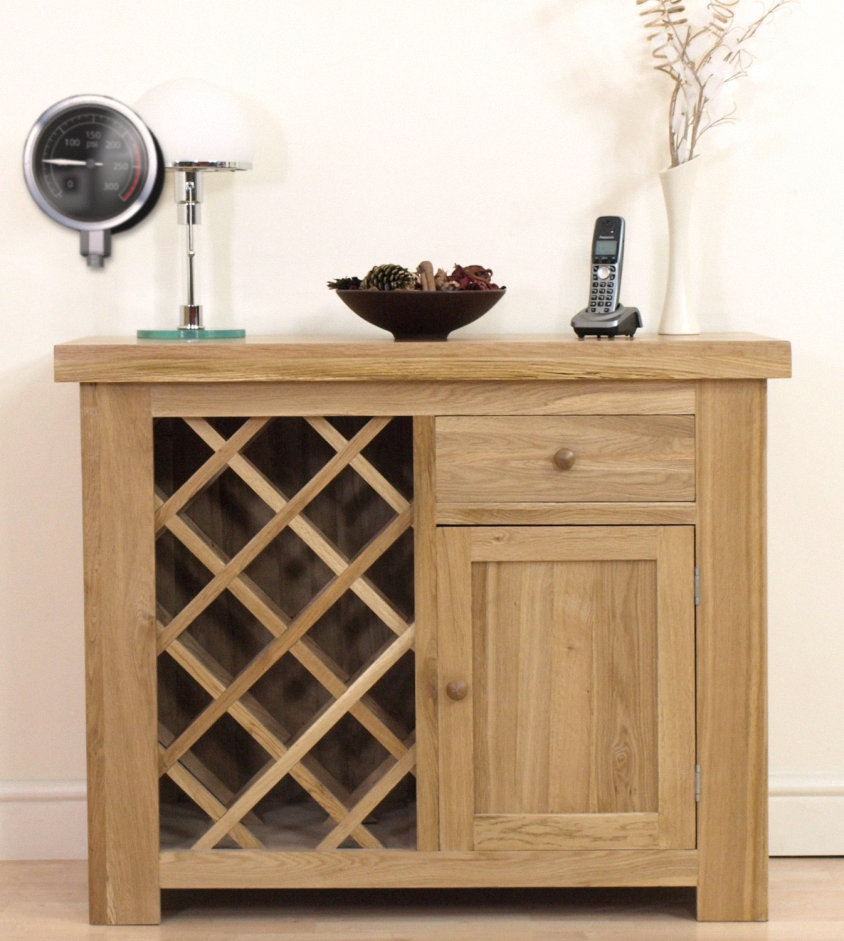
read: {"value": 50, "unit": "psi"}
